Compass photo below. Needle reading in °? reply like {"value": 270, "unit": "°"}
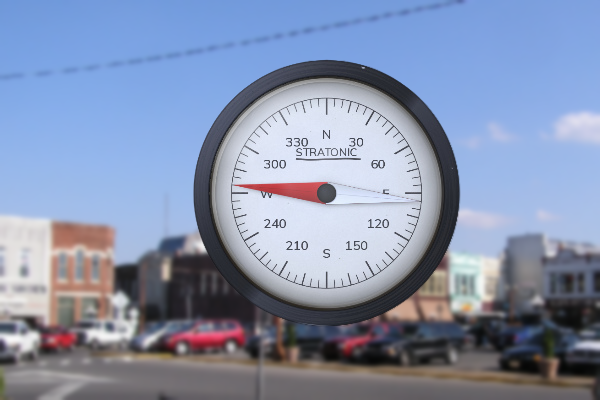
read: {"value": 275, "unit": "°"}
